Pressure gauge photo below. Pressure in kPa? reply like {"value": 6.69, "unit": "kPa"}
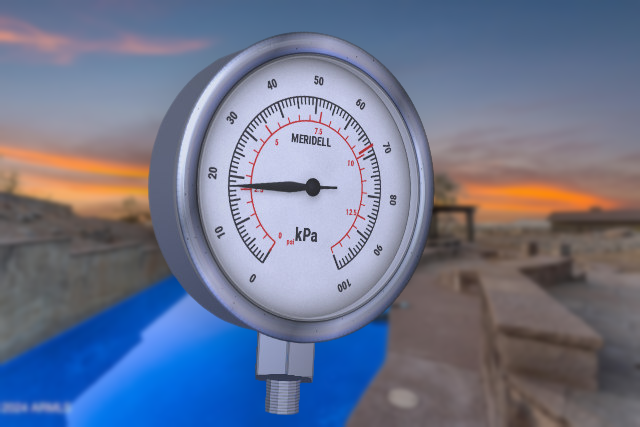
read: {"value": 18, "unit": "kPa"}
